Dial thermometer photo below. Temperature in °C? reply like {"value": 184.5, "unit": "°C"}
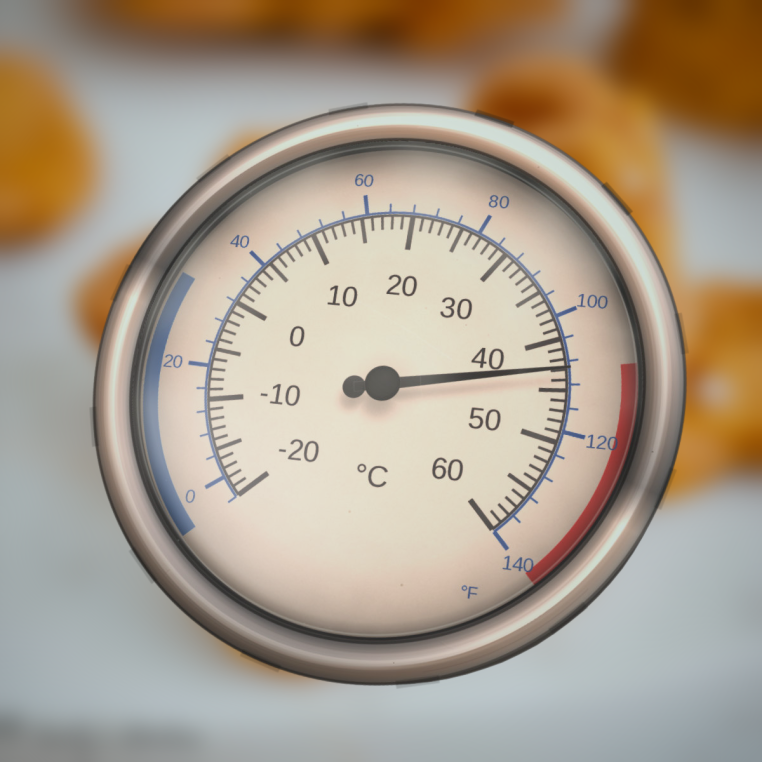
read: {"value": 43, "unit": "°C"}
